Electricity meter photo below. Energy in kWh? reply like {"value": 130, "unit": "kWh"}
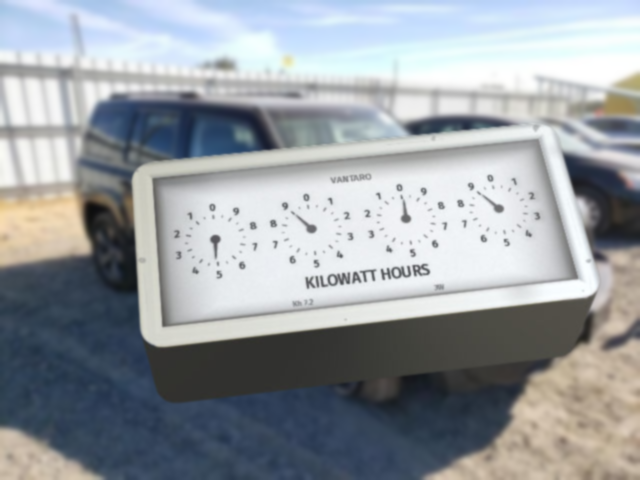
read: {"value": 4899, "unit": "kWh"}
